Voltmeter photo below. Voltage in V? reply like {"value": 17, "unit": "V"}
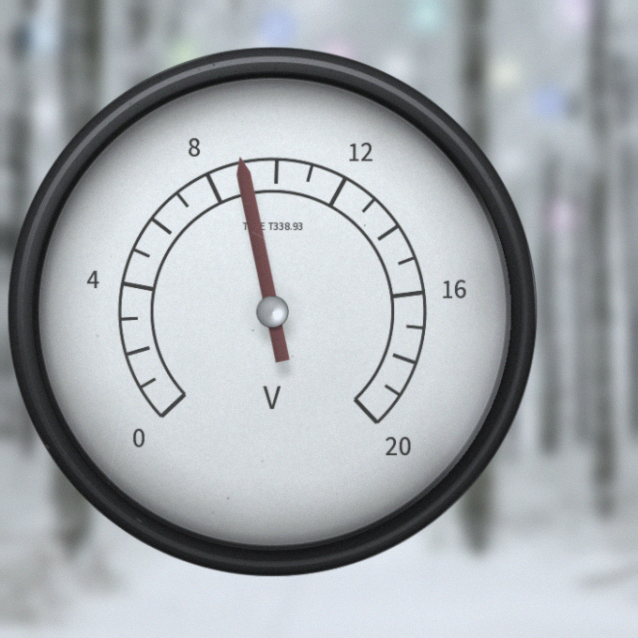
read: {"value": 9, "unit": "V"}
